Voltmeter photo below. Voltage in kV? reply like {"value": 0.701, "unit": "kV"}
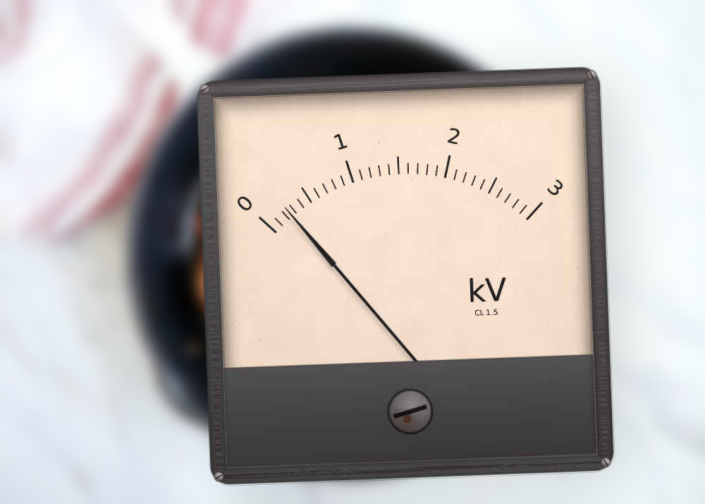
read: {"value": 0.25, "unit": "kV"}
